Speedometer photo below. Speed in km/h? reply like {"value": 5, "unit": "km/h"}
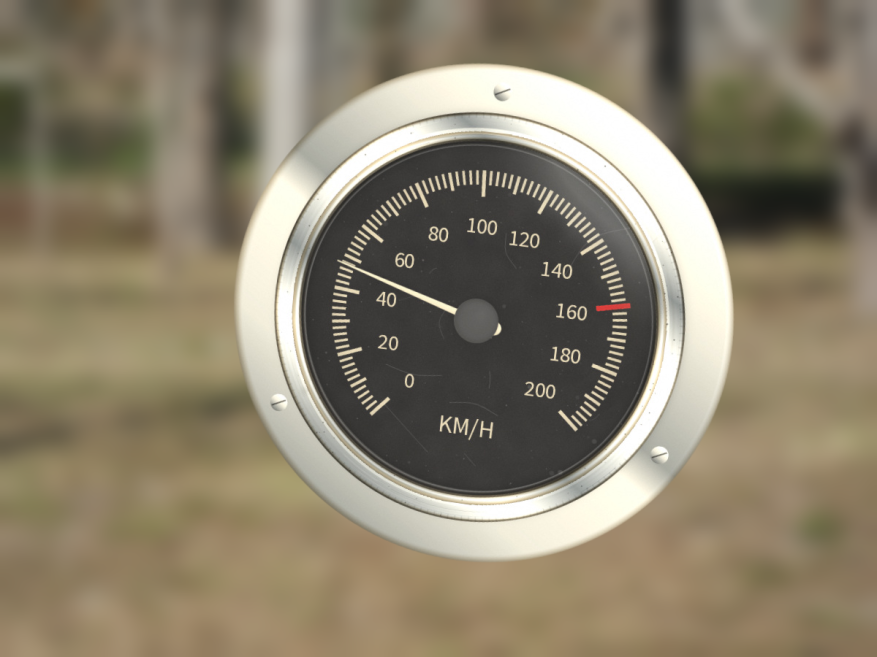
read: {"value": 48, "unit": "km/h"}
